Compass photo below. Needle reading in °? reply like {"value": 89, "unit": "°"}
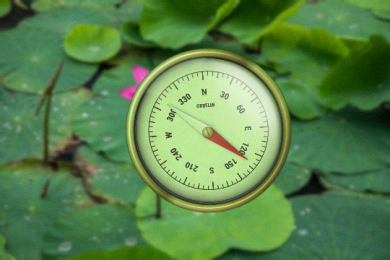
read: {"value": 130, "unit": "°"}
